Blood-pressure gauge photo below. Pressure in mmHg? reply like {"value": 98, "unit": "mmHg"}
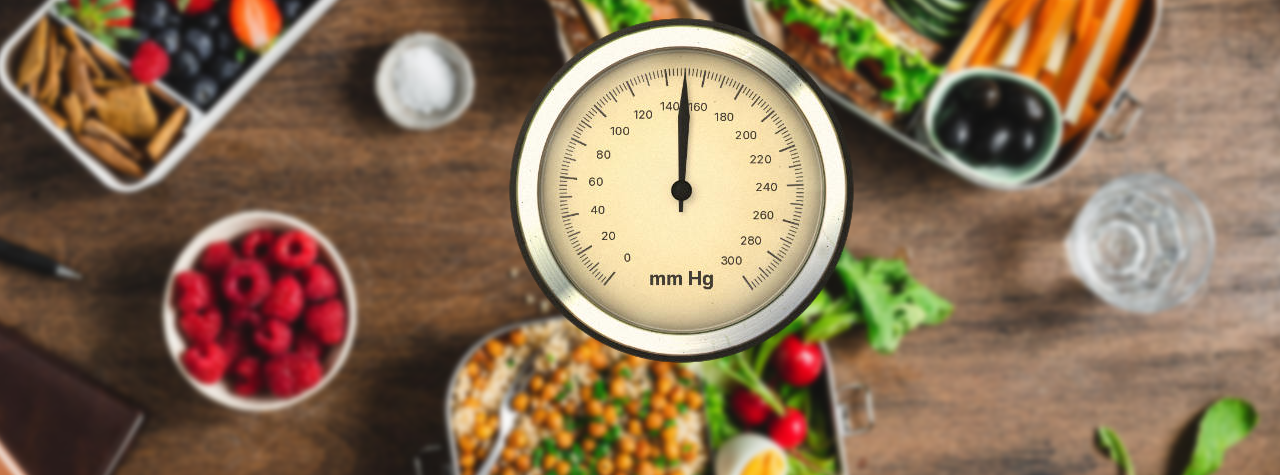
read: {"value": 150, "unit": "mmHg"}
